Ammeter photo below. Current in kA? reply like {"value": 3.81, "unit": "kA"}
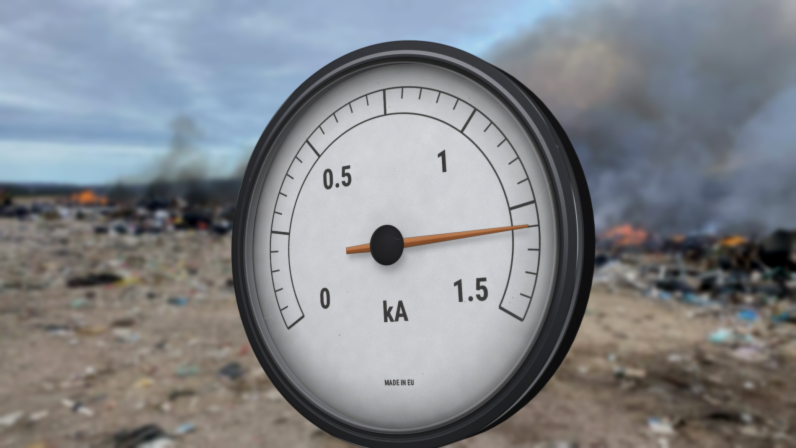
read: {"value": 1.3, "unit": "kA"}
